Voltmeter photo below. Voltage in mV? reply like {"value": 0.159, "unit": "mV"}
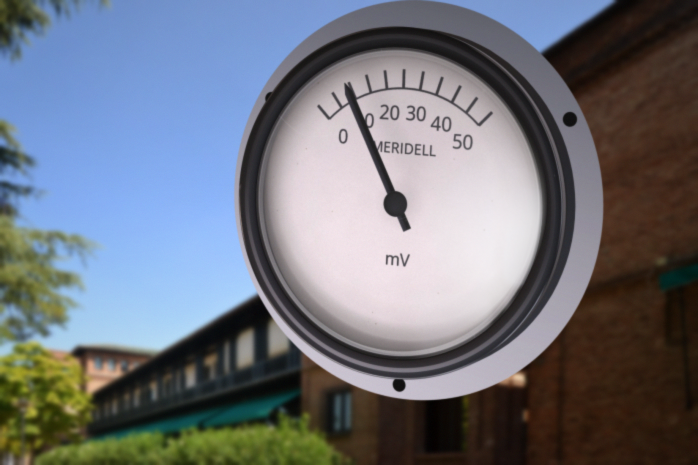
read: {"value": 10, "unit": "mV"}
